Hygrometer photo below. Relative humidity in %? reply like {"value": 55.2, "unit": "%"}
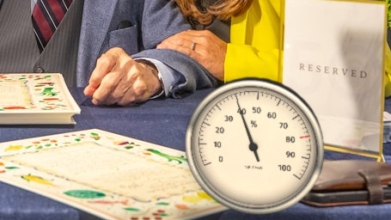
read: {"value": 40, "unit": "%"}
